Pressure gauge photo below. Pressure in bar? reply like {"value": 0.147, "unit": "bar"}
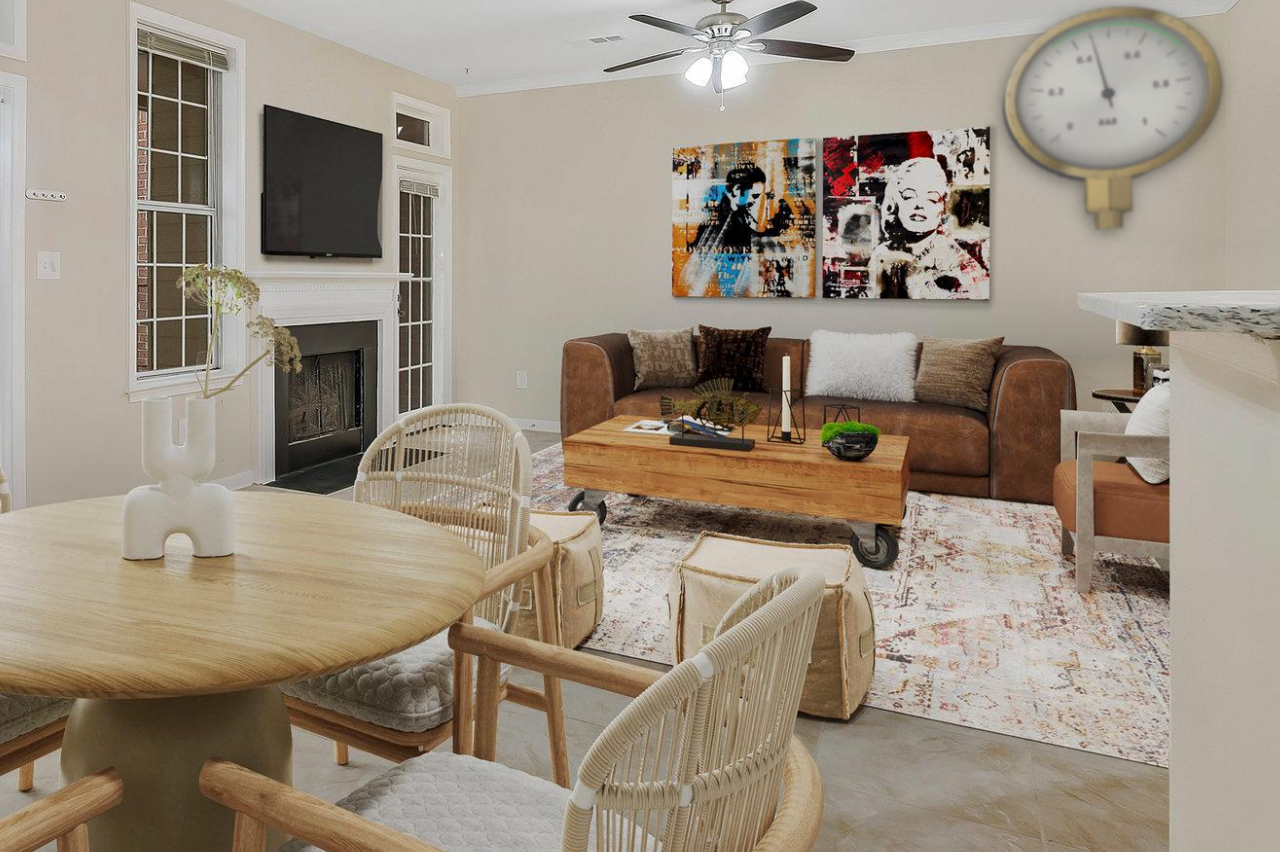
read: {"value": 0.45, "unit": "bar"}
